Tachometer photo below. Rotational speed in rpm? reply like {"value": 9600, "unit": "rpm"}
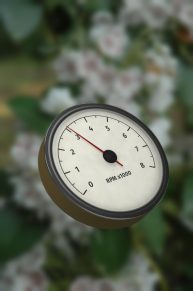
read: {"value": 3000, "unit": "rpm"}
